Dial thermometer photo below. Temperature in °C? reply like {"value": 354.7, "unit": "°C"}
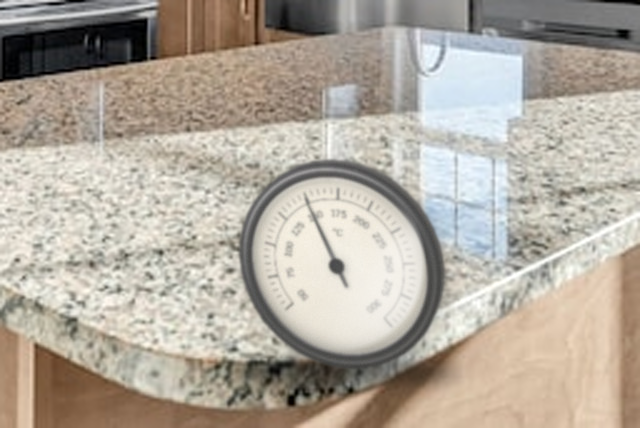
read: {"value": 150, "unit": "°C"}
